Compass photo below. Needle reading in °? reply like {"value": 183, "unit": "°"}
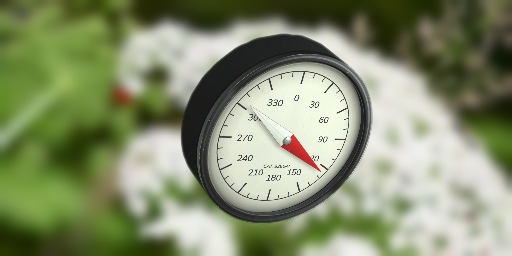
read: {"value": 125, "unit": "°"}
